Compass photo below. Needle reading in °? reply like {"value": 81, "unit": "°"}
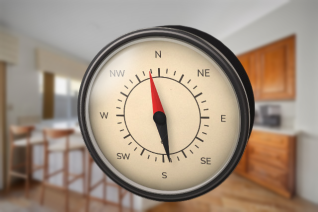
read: {"value": 350, "unit": "°"}
